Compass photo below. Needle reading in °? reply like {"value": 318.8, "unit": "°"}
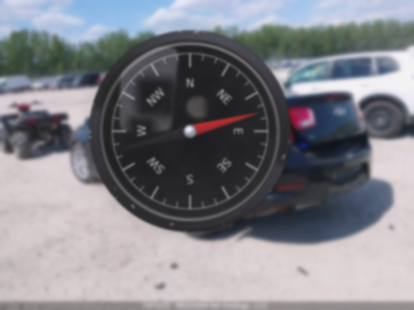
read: {"value": 75, "unit": "°"}
